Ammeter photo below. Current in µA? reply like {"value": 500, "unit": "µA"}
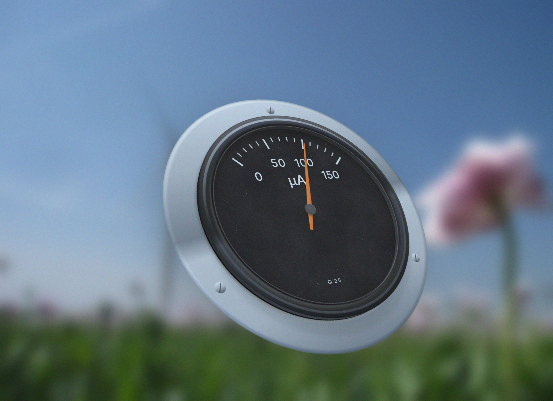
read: {"value": 100, "unit": "µA"}
